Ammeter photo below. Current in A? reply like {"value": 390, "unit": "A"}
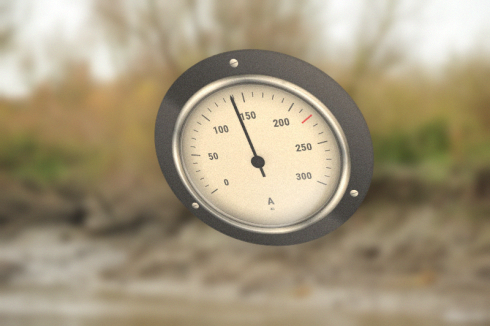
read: {"value": 140, "unit": "A"}
